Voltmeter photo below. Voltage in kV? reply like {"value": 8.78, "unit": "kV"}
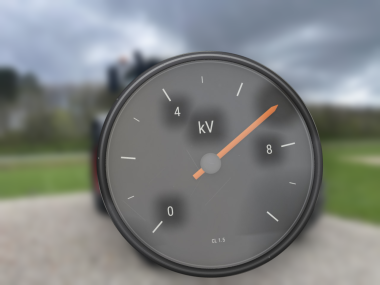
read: {"value": 7, "unit": "kV"}
